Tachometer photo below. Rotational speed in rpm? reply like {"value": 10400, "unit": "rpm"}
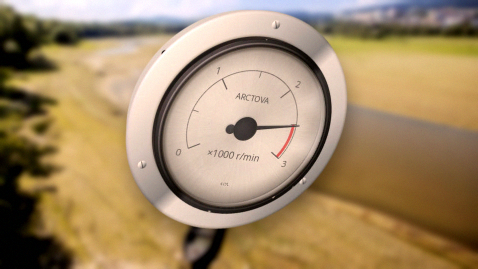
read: {"value": 2500, "unit": "rpm"}
